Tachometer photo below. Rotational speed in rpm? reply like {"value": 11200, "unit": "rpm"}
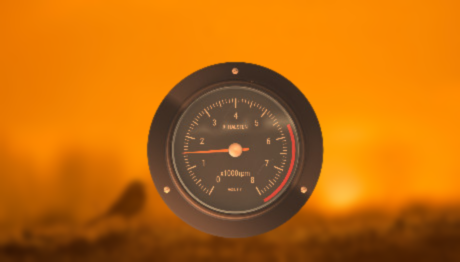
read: {"value": 1500, "unit": "rpm"}
